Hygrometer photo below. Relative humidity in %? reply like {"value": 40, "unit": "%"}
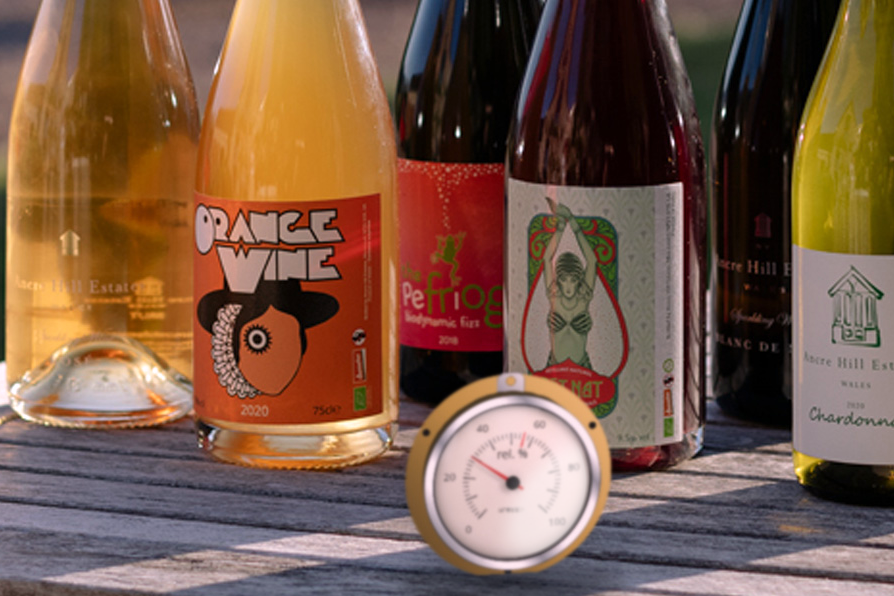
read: {"value": 30, "unit": "%"}
